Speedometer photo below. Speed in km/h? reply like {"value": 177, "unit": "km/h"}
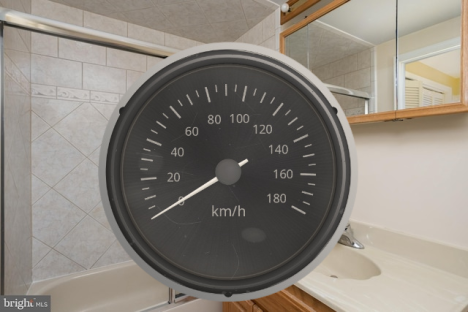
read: {"value": 0, "unit": "km/h"}
